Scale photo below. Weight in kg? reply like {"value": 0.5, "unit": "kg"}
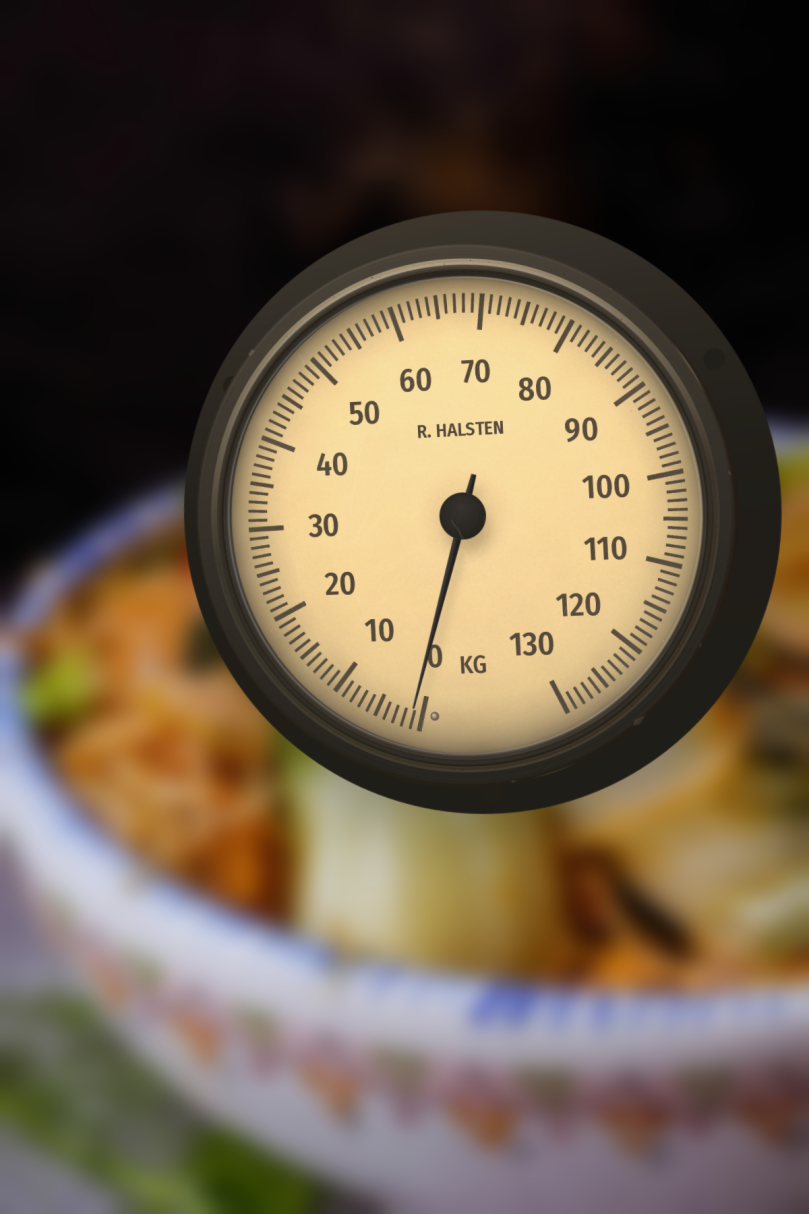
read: {"value": 1, "unit": "kg"}
